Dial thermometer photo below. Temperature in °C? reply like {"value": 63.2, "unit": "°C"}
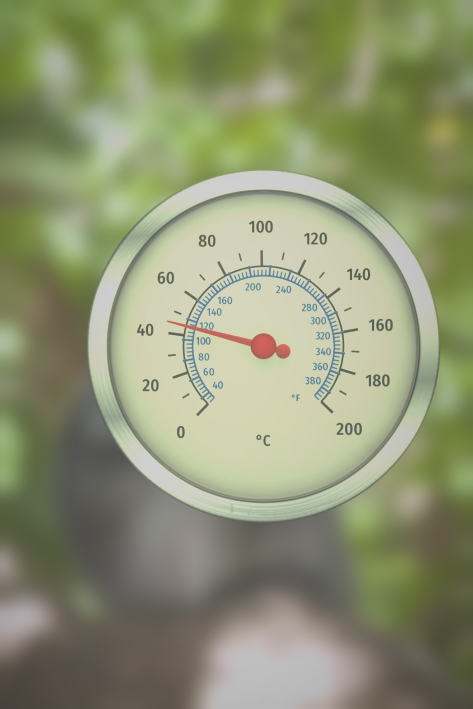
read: {"value": 45, "unit": "°C"}
